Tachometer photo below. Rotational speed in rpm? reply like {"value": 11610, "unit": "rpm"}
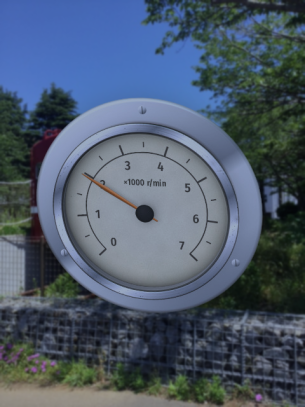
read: {"value": 2000, "unit": "rpm"}
